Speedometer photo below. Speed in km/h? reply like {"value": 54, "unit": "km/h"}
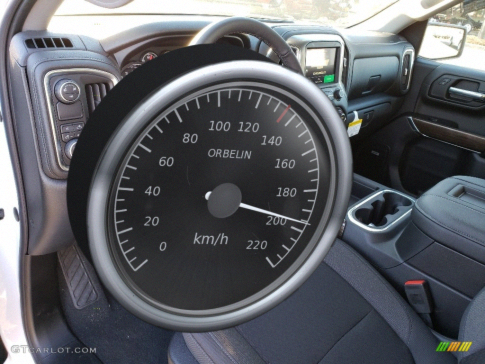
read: {"value": 195, "unit": "km/h"}
